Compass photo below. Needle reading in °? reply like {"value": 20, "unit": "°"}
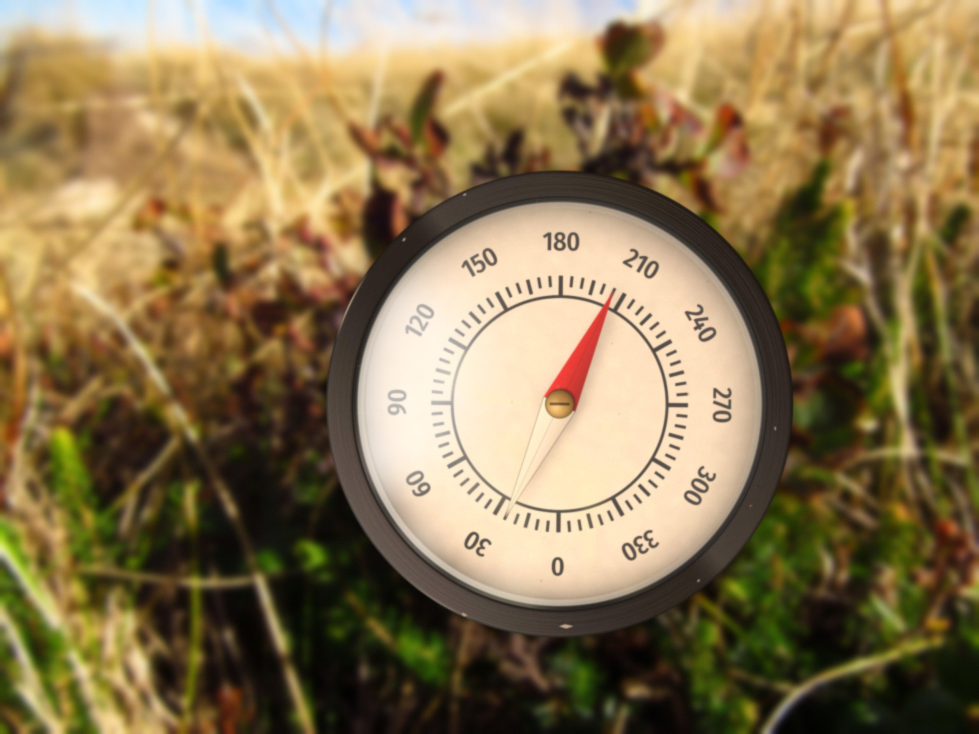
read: {"value": 205, "unit": "°"}
